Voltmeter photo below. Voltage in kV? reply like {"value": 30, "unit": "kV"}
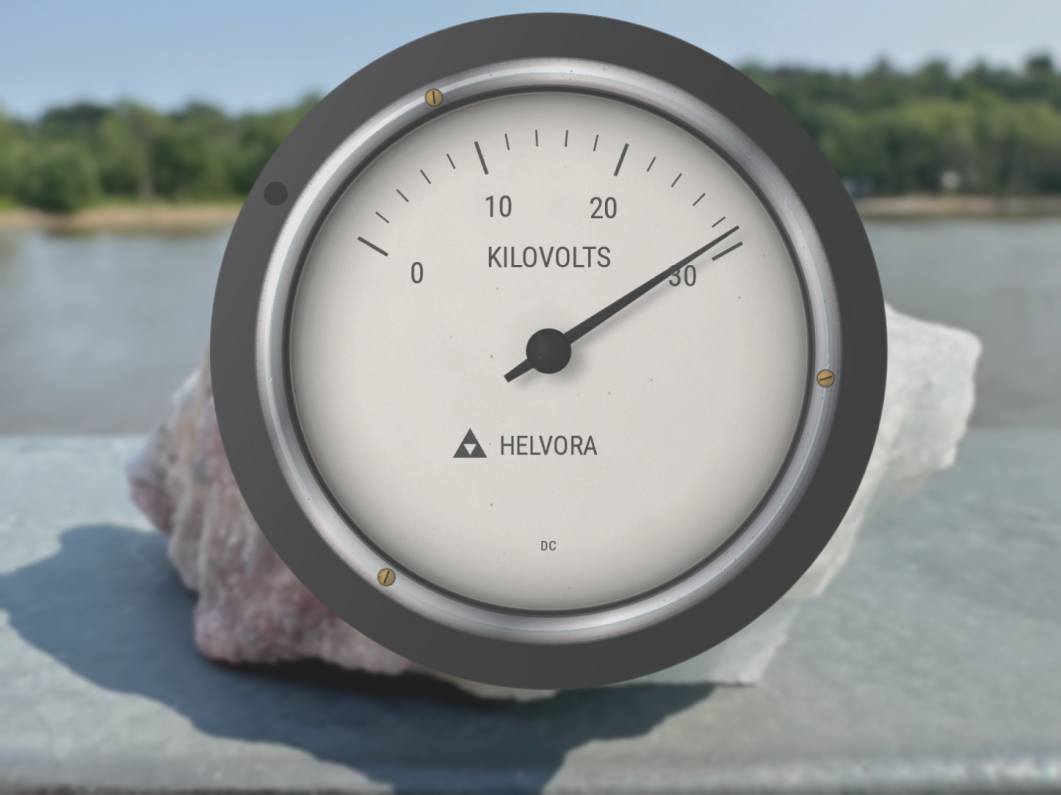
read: {"value": 29, "unit": "kV"}
